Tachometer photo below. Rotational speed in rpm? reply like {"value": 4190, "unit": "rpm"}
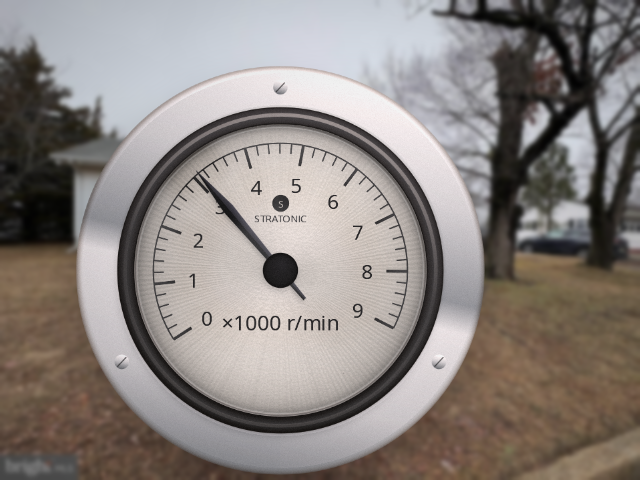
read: {"value": 3100, "unit": "rpm"}
